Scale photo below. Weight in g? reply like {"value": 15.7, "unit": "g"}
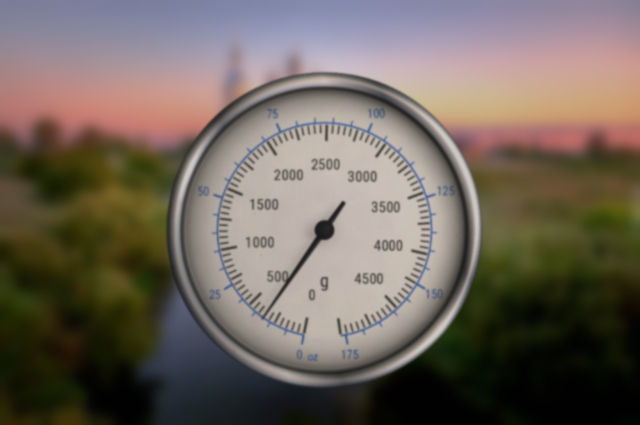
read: {"value": 350, "unit": "g"}
